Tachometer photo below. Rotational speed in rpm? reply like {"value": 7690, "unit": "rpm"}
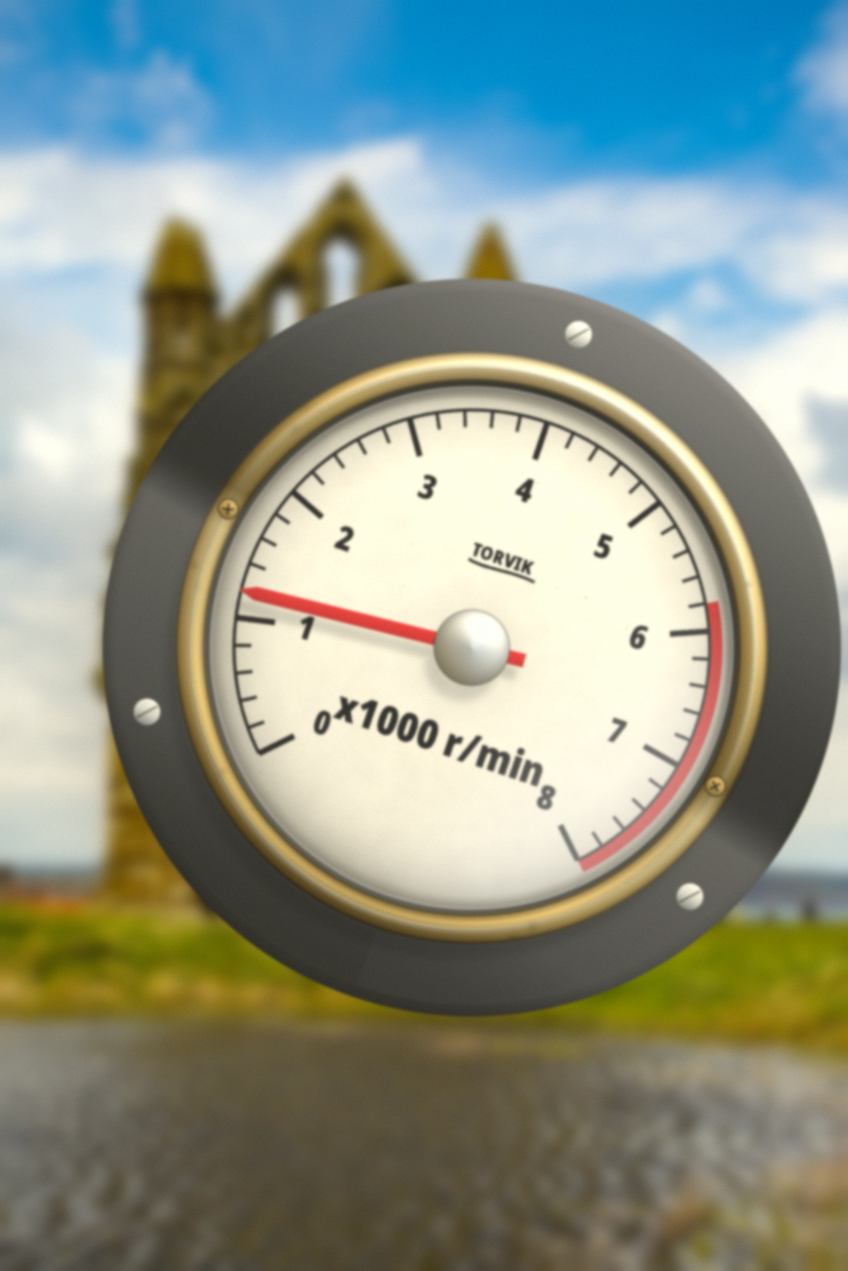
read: {"value": 1200, "unit": "rpm"}
